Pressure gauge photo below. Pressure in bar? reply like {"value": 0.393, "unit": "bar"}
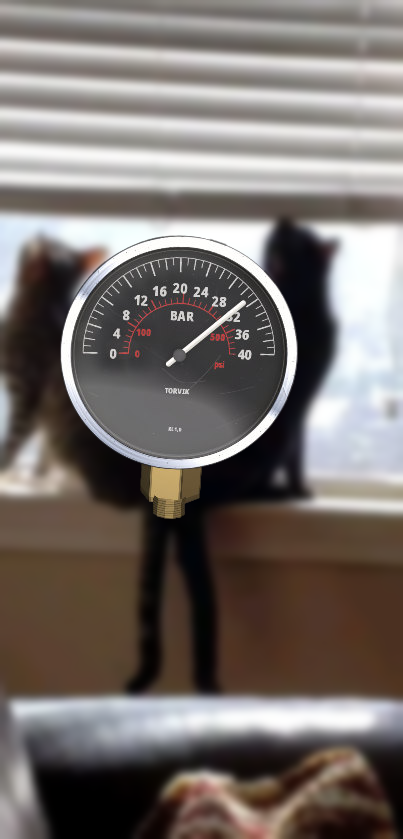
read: {"value": 31, "unit": "bar"}
